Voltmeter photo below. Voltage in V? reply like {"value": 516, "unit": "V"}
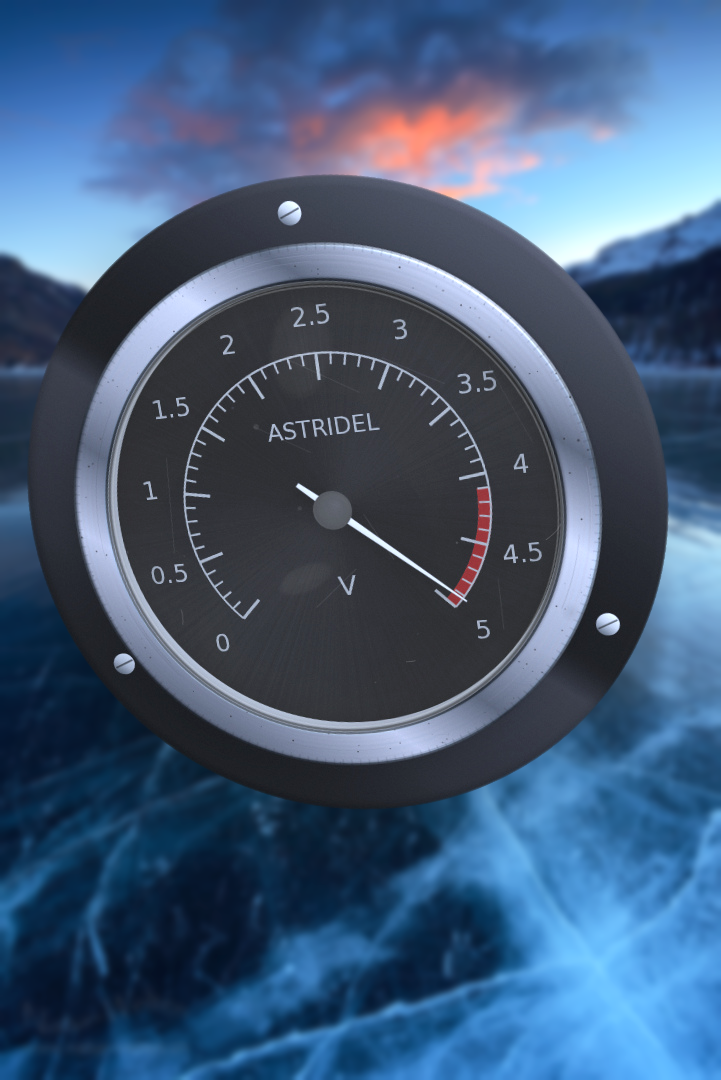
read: {"value": 4.9, "unit": "V"}
